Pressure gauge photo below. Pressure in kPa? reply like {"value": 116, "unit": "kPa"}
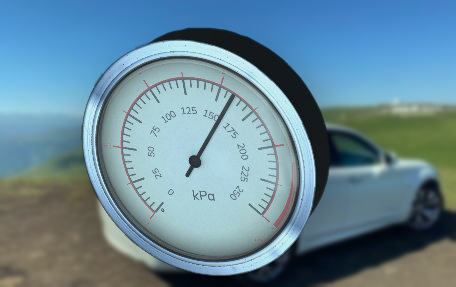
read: {"value": 160, "unit": "kPa"}
